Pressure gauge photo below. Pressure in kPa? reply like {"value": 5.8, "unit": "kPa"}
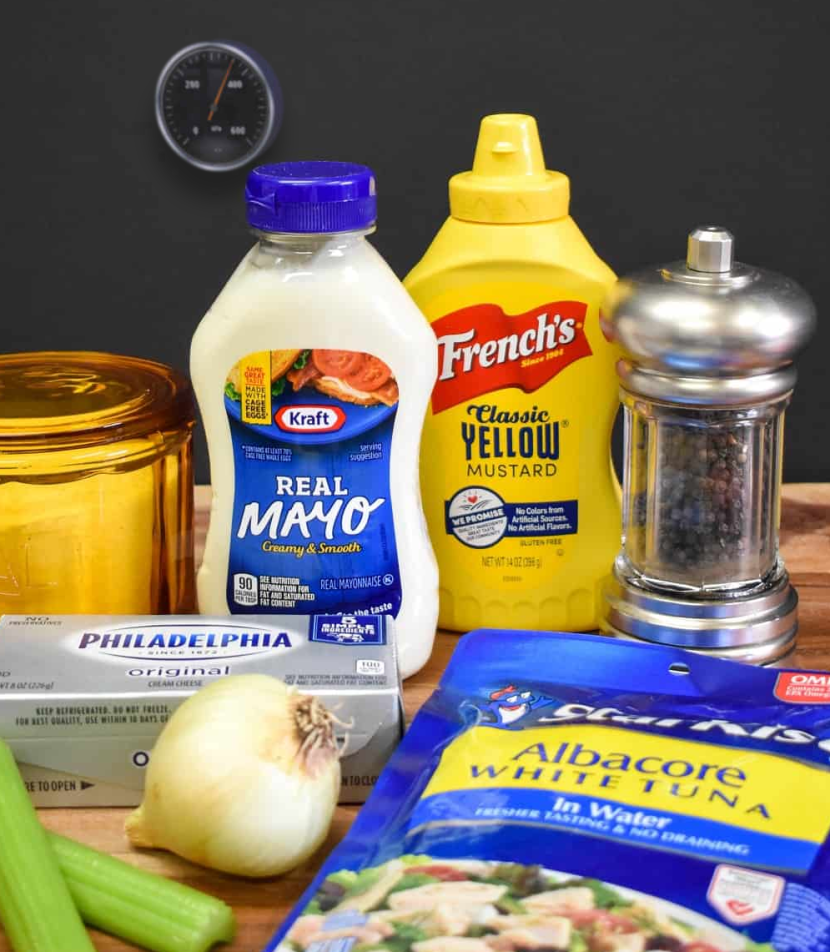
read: {"value": 360, "unit": "kPa"}
